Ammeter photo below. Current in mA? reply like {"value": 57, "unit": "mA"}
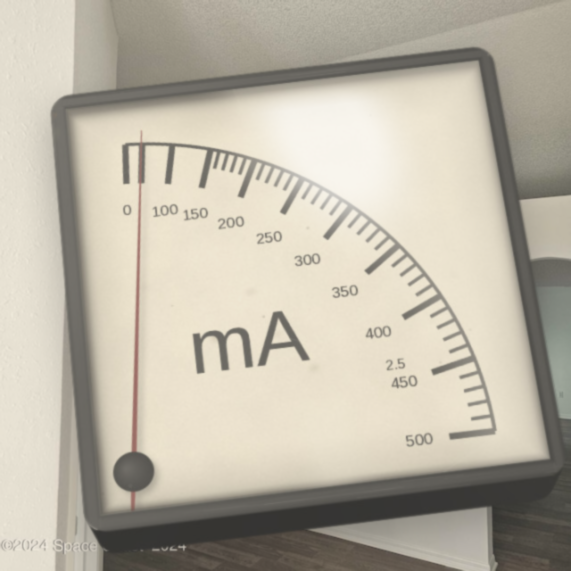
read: {"value": 50, "unit": "mA"}
